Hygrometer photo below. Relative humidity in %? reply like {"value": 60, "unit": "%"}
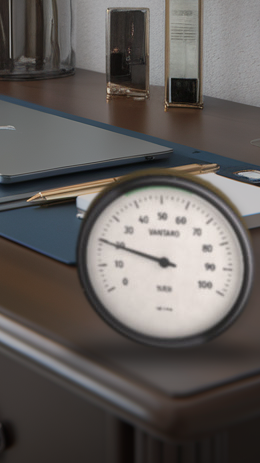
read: {"value": 20, "unit": "%"}
